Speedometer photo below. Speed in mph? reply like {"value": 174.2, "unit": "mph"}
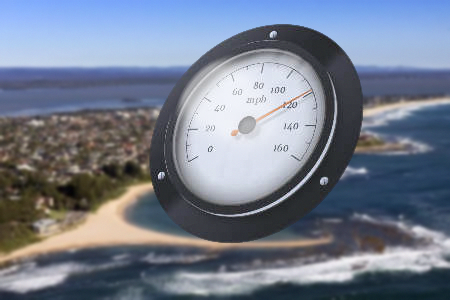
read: {"value": 120, "unit": "mph"}
